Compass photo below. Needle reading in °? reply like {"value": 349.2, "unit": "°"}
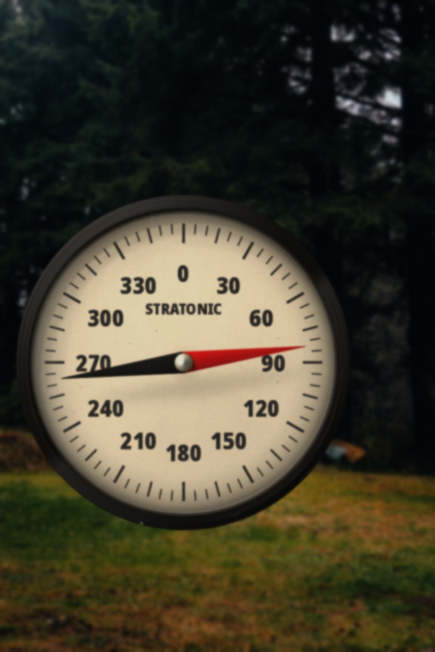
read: {"value": 82.5, "unit": "°"}
